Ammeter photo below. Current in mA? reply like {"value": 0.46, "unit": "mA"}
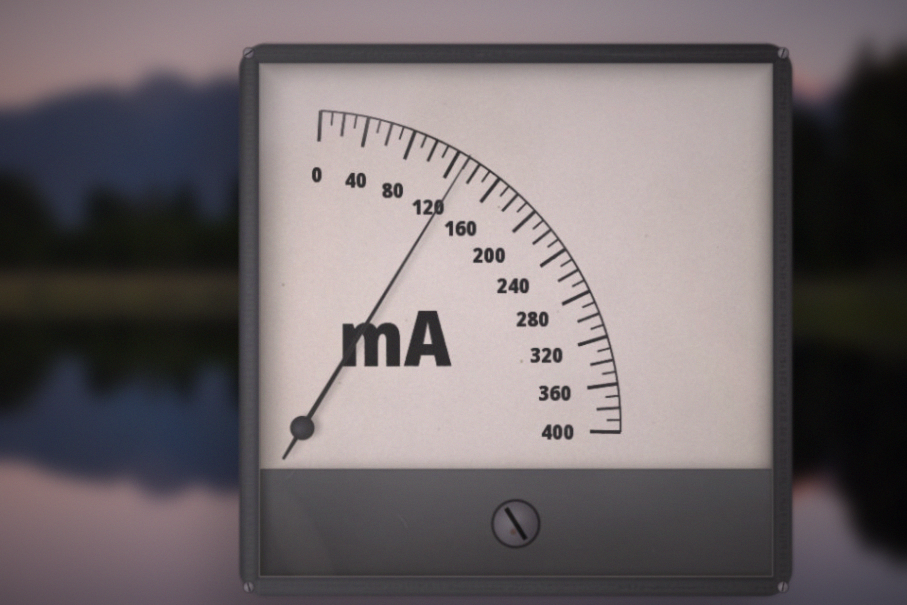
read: {"value": 130, "unit": "mA"}
